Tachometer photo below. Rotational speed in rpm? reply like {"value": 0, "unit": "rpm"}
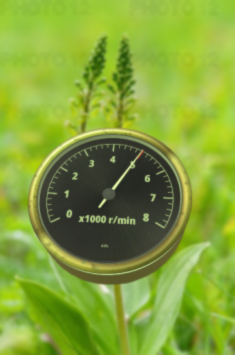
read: {"value": 5000, "unit": "rpm"}
